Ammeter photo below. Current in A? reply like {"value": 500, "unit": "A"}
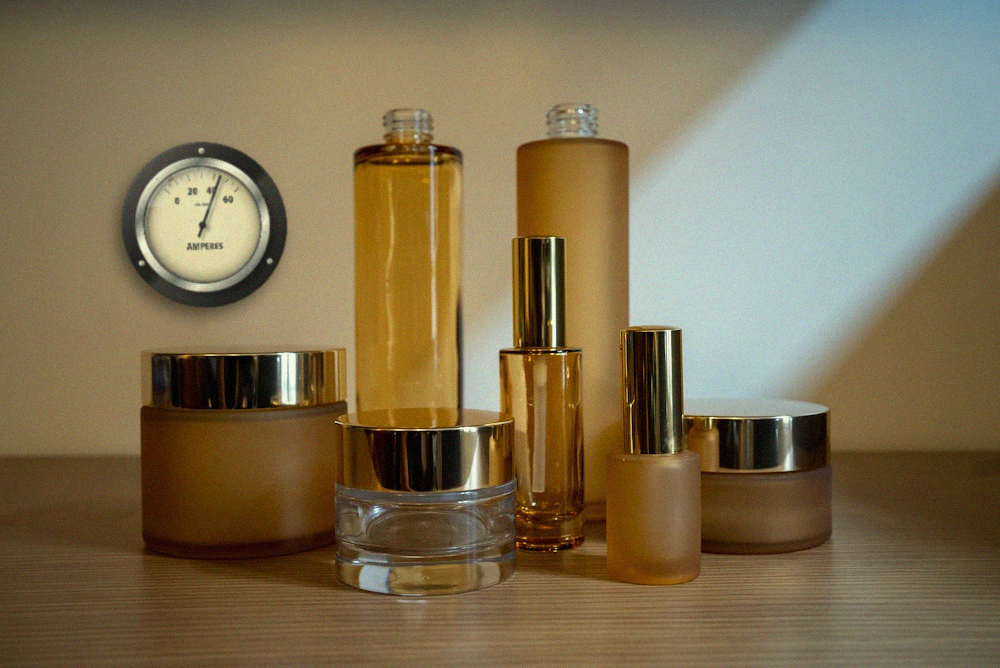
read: {"value": 45, "unit": "A"}
